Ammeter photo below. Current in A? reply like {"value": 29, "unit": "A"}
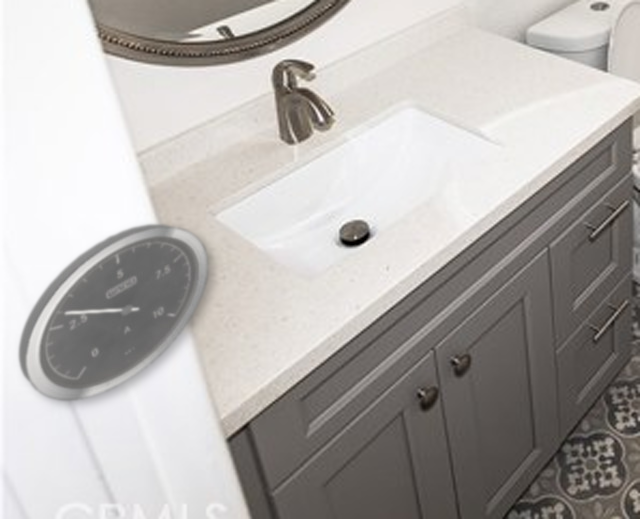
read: {"value": 3, "unit": "A"}
